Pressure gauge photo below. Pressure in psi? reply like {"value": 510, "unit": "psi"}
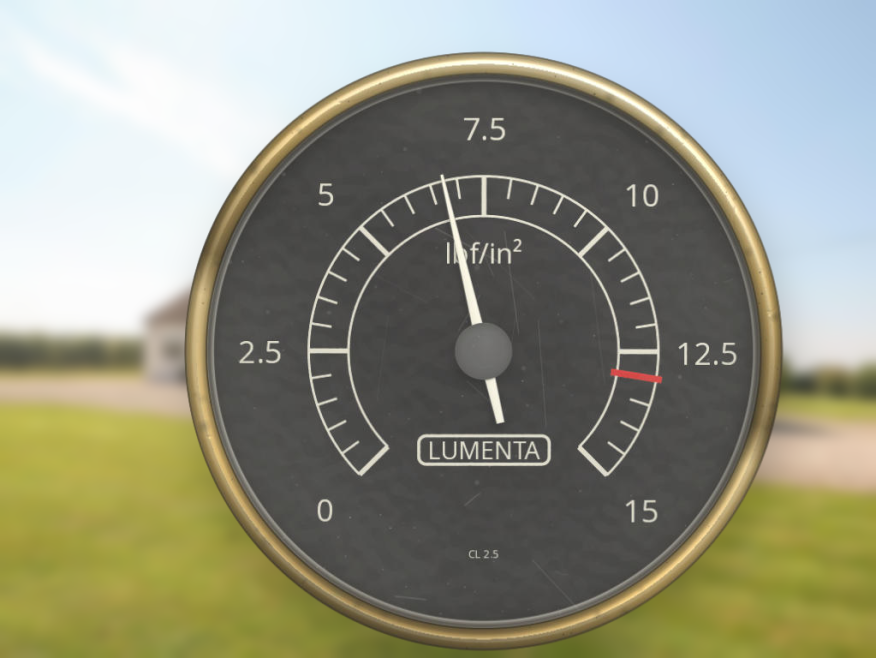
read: {"value": 6.75, "unit": "psi"}
